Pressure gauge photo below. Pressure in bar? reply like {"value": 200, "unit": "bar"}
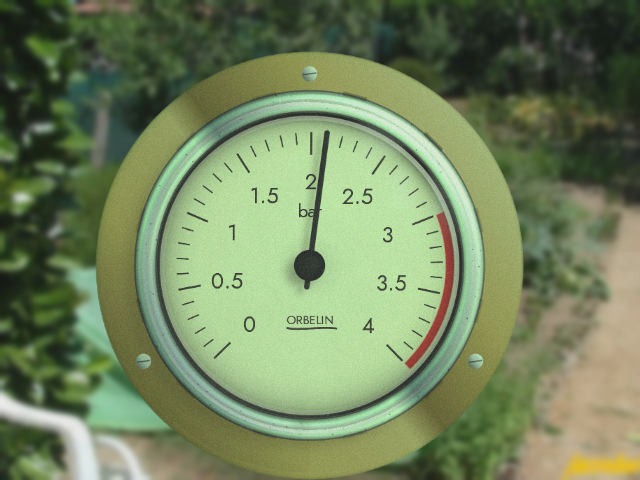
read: {"value": 2.1, "unit": "bar"}
